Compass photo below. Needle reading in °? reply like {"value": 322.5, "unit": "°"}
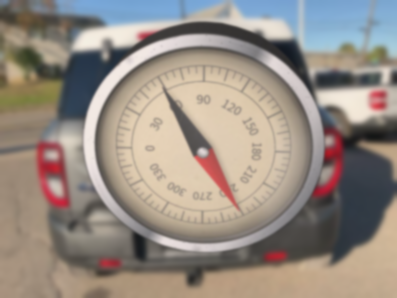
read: {"value": 240, "unit": "°"}
